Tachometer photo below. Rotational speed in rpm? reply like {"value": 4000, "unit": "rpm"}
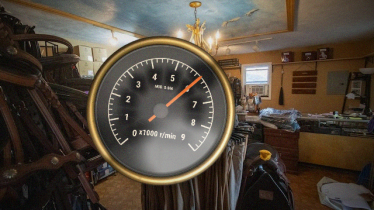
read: {"value": 6000, "unit": "rpm"}
